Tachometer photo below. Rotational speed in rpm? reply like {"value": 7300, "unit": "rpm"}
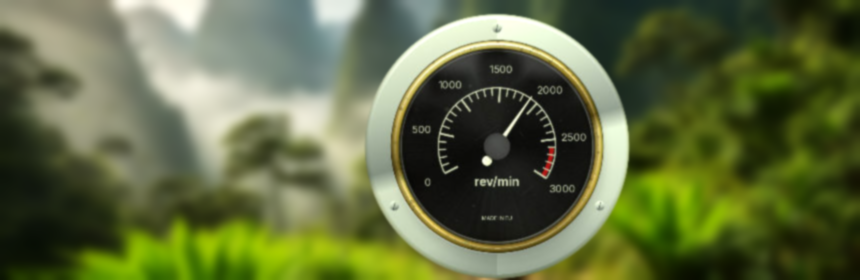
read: {"value": 1900, "unit": "rpm"}
